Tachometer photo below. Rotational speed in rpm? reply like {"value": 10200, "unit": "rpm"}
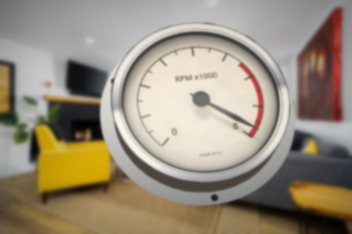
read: {"value": 7750, "unit": "rpm"}
